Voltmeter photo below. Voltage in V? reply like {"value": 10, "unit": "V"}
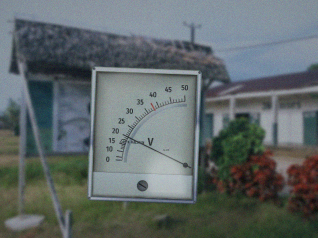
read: {"value": 20, "unit": "V"}
